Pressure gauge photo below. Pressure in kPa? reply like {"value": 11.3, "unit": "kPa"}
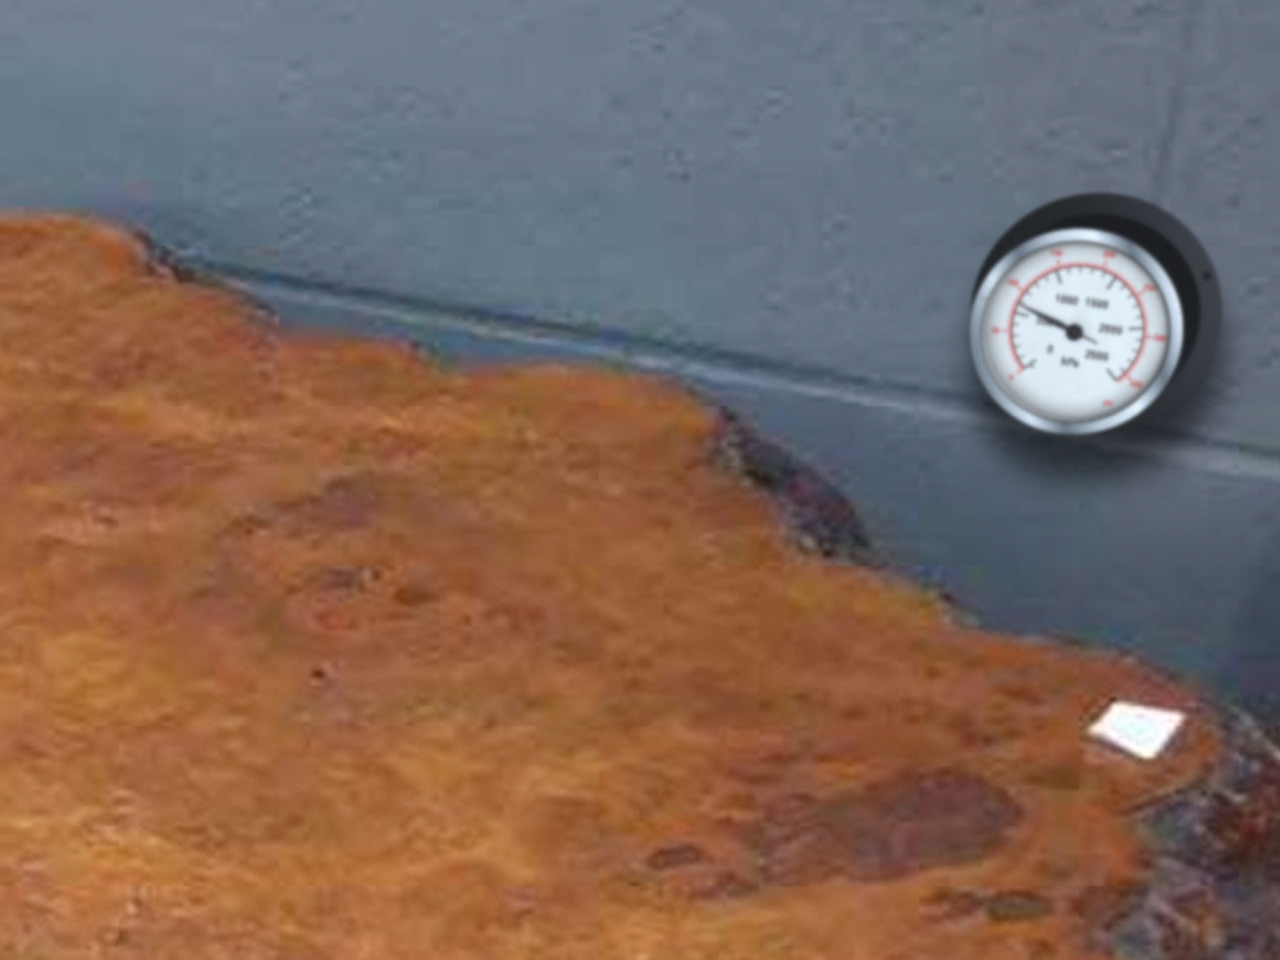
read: {"value": 600, "unit": "kPa"}
